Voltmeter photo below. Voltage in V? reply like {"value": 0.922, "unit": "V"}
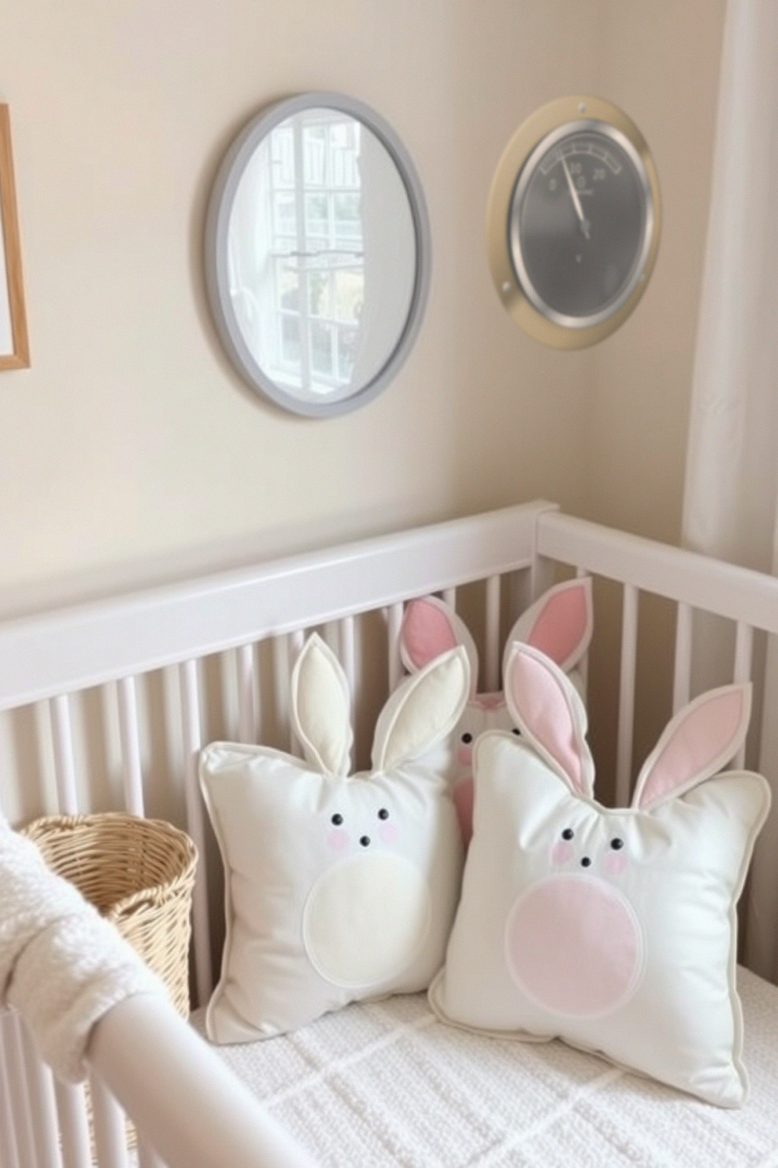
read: {"value": 5, "unit": "V"}
